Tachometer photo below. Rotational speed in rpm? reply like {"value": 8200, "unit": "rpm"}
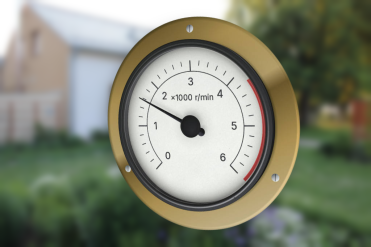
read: {"value": 1600, "unit": "rpm"}
